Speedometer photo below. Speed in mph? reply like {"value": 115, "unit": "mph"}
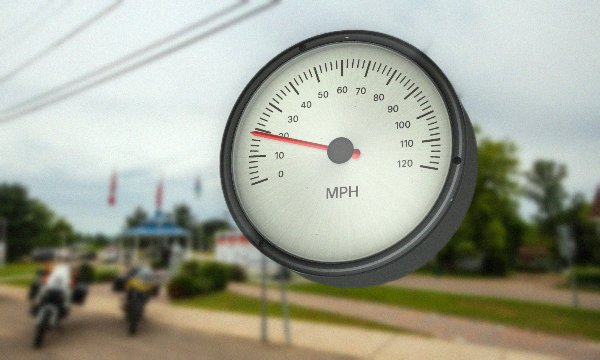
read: {"value": 18, "unit": "mph"}
